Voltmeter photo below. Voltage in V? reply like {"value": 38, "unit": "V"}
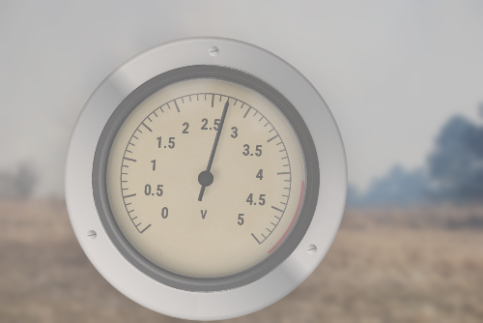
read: {"value": 2.7, "unit": "V"}
